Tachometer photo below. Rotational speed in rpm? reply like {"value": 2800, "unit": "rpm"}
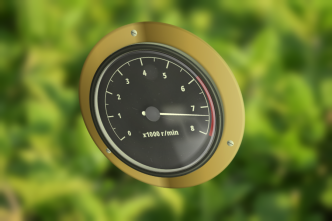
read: {"value": 7250, "unit": "rpm"}
